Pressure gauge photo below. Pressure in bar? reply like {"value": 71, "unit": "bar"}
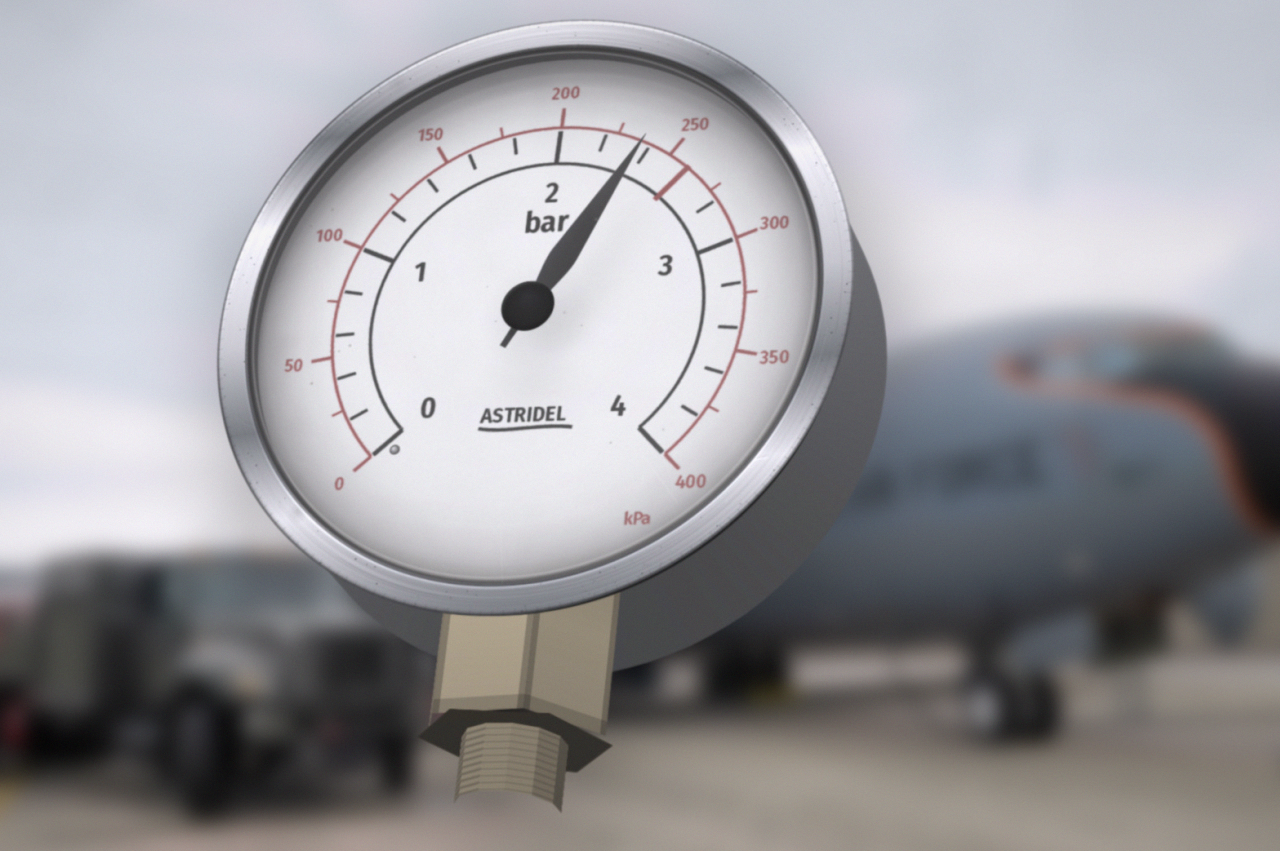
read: {"value": 2.4, "unit": "bar"}
